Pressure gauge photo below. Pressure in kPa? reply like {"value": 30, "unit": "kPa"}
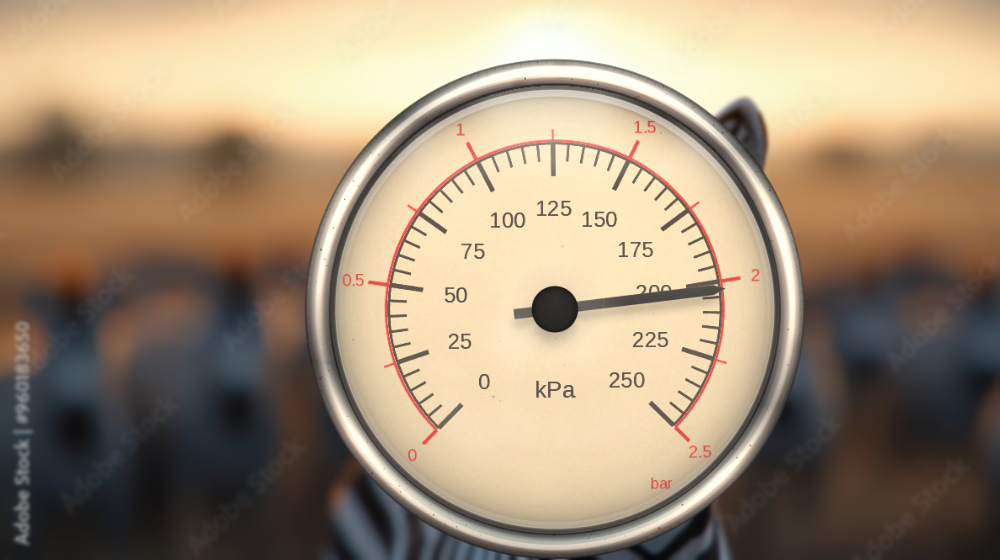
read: {"value": 202.5, "unit": "kPa"}
